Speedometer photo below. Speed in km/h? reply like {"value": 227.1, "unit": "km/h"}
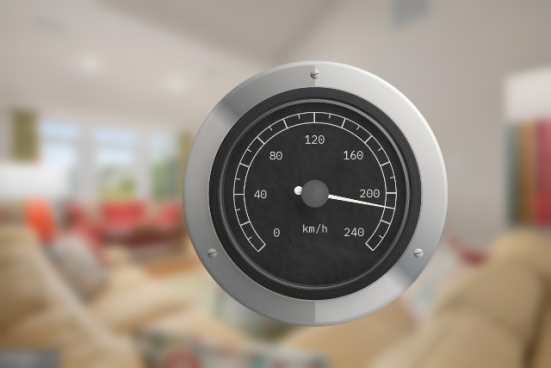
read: {"value": 210, "unit": "km/h"}
